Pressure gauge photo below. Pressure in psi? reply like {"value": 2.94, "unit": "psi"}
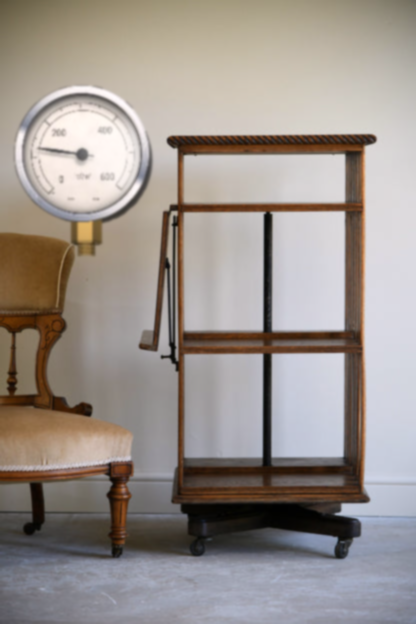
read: {"value": 125, "unit": "psi"}
